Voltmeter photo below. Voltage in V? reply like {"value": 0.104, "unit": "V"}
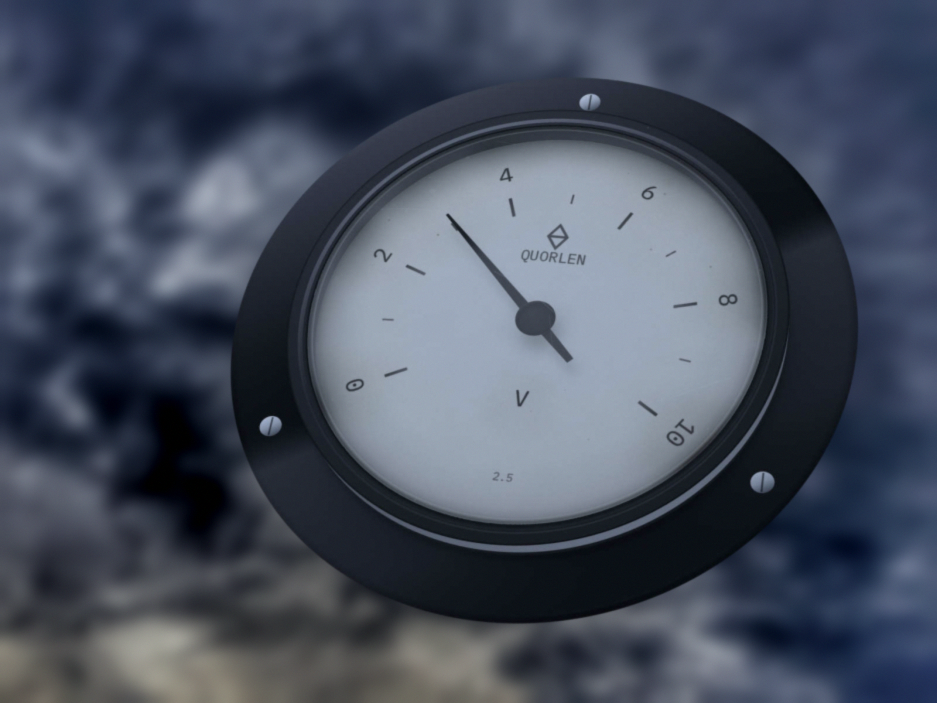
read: {"value": 3, "unit": "V"}
